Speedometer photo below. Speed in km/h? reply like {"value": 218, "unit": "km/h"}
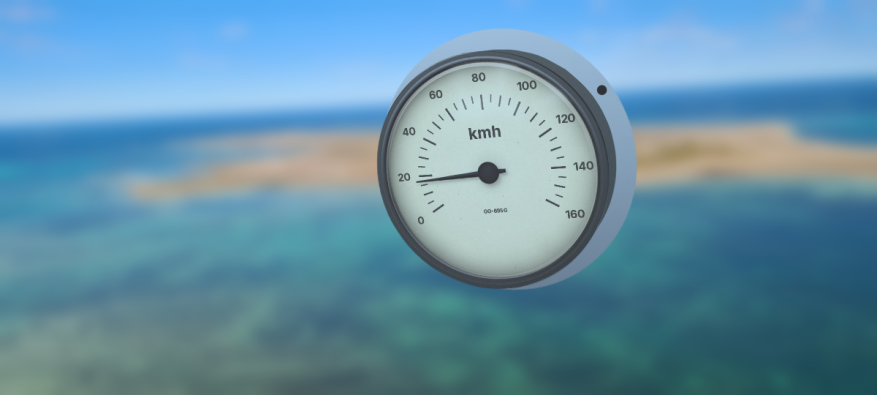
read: {"value": 17.5, "unit": "km/h"}
